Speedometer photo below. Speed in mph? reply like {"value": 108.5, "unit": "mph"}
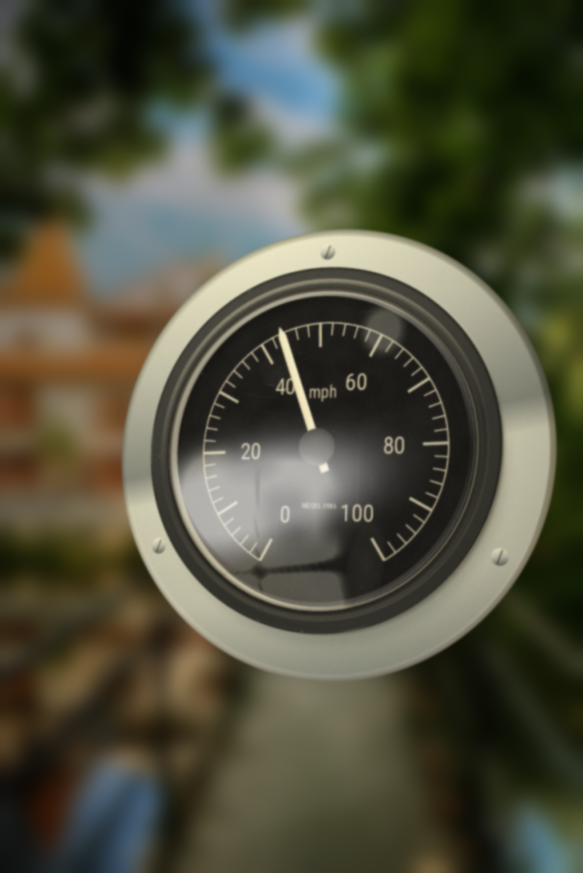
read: {"value": 44, "unit": "mph"}
